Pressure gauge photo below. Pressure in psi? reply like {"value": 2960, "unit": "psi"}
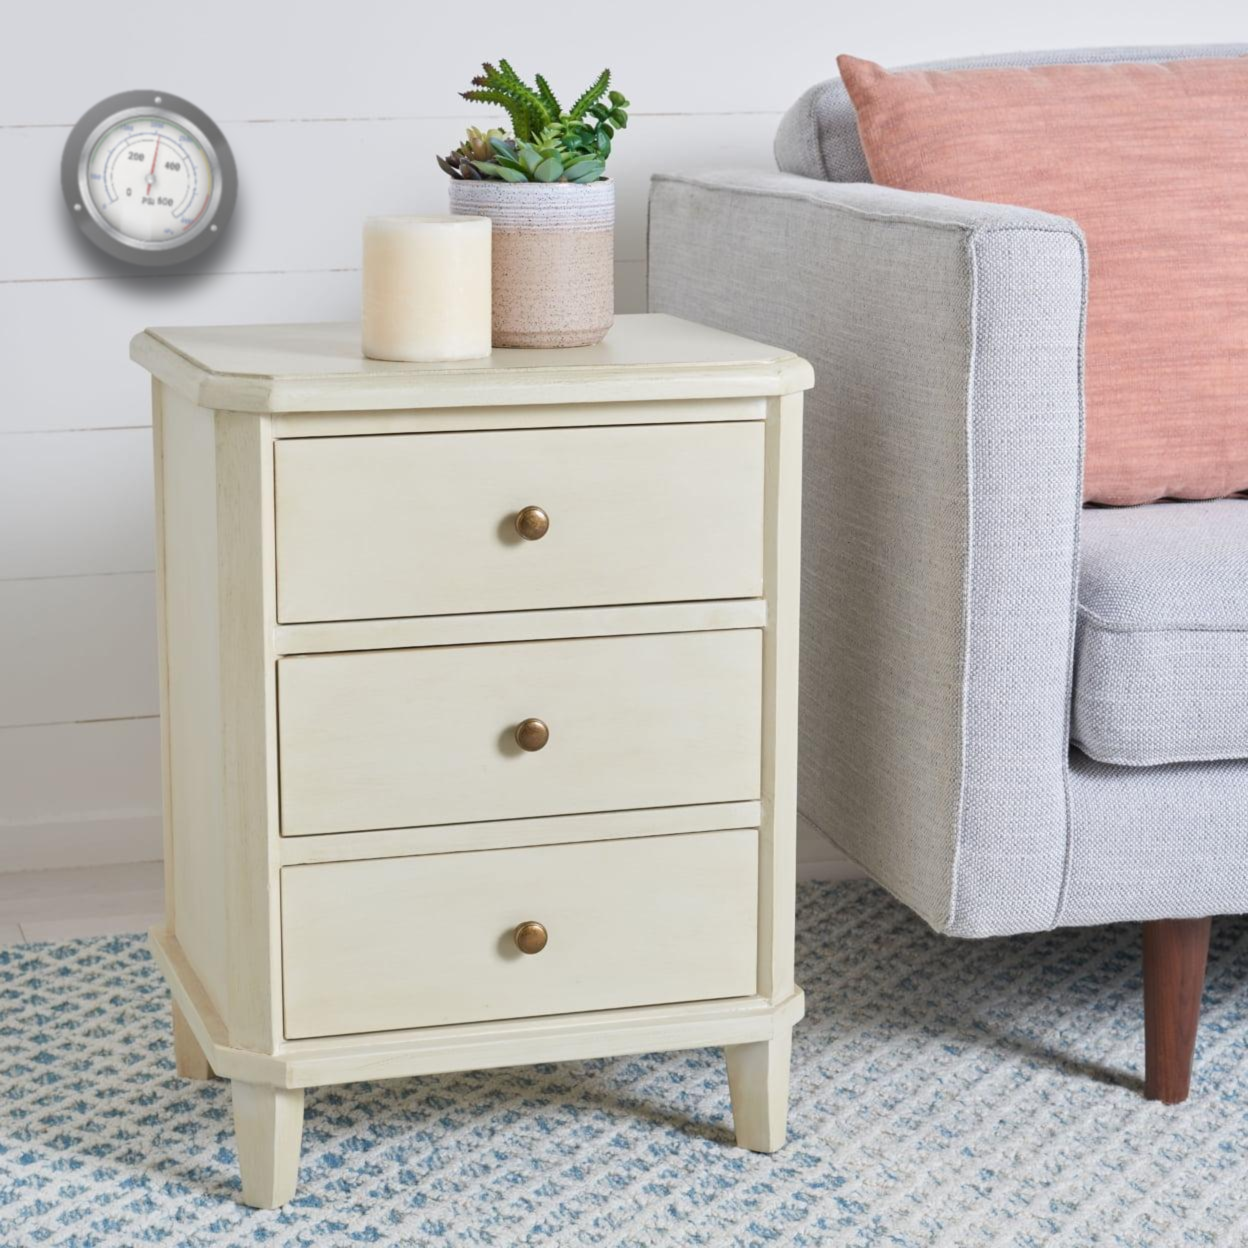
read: {"value": 300, "unit": "psi"}
